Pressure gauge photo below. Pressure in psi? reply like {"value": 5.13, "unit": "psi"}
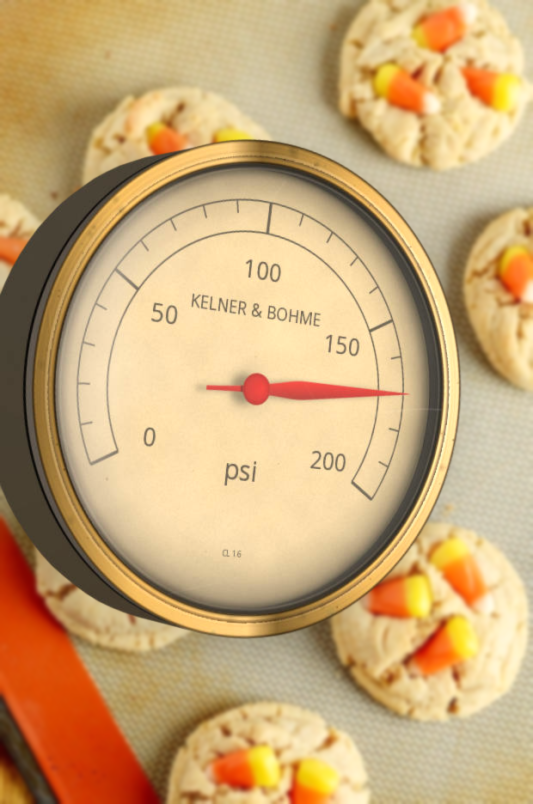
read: {"value": 170, "unit": "psi"}
